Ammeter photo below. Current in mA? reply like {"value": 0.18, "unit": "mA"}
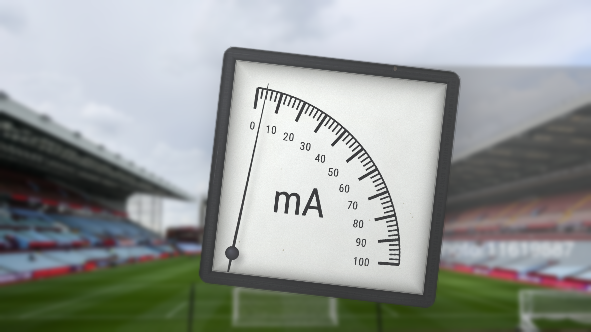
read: {"value": 4, "unit": "mA"}
